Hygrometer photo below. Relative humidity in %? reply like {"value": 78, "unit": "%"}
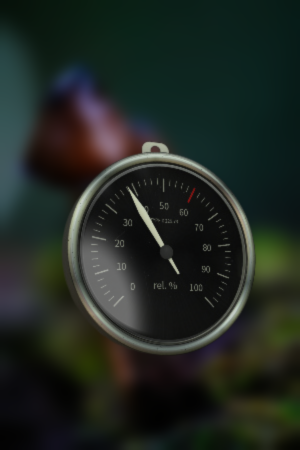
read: {"value": 38, "unit": "%"}
